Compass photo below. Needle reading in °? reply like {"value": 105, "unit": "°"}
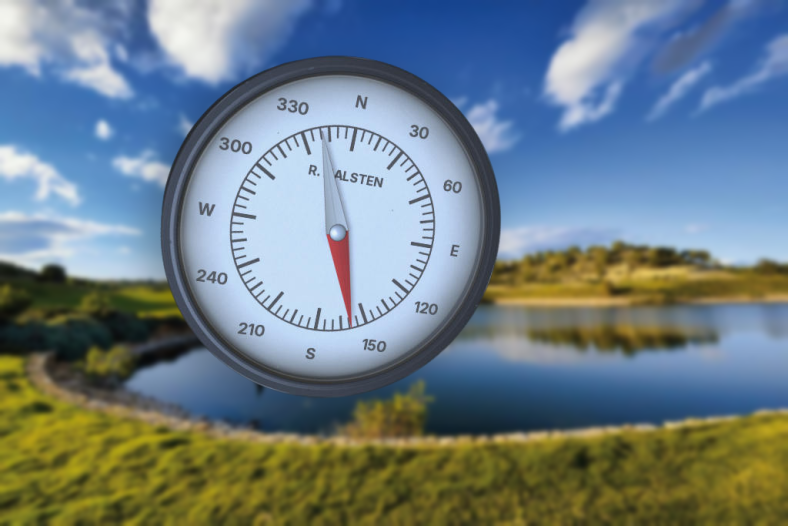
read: {"value": 160, "unit": "°"}
